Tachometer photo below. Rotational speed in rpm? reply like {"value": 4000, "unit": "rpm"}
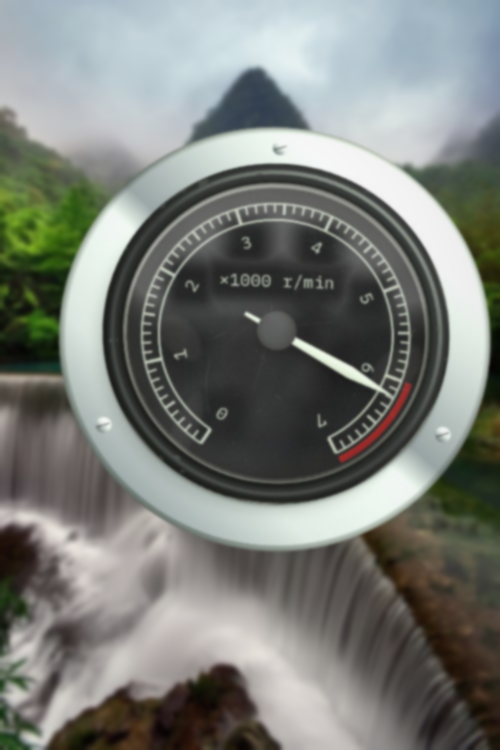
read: {"value": 6200, "unit": "rpm"}
